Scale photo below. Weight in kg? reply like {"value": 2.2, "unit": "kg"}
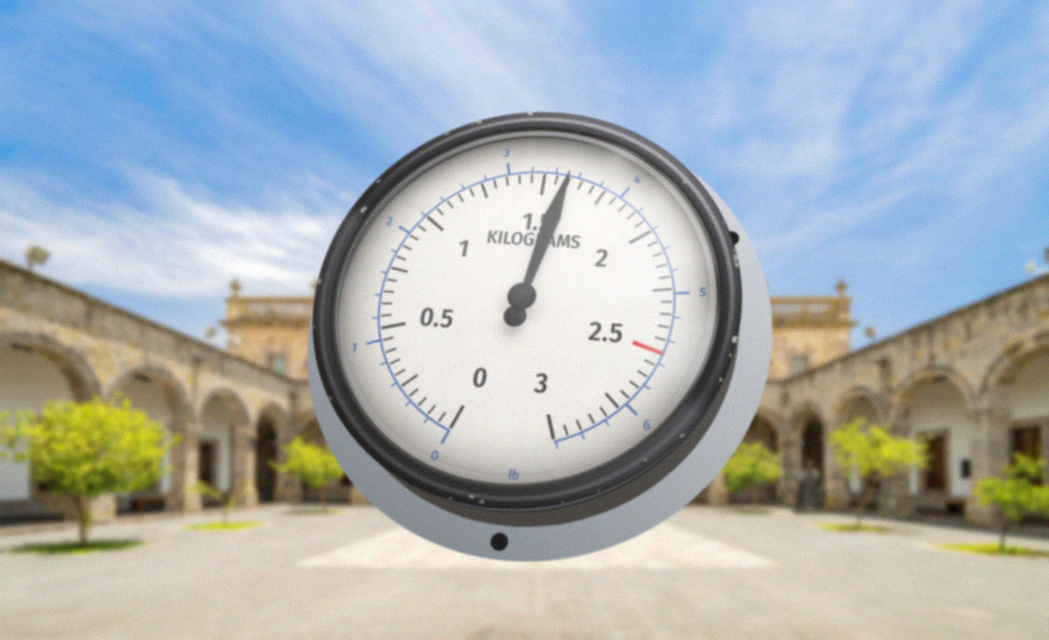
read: {"value": 1.6, "unit": "kg"}
